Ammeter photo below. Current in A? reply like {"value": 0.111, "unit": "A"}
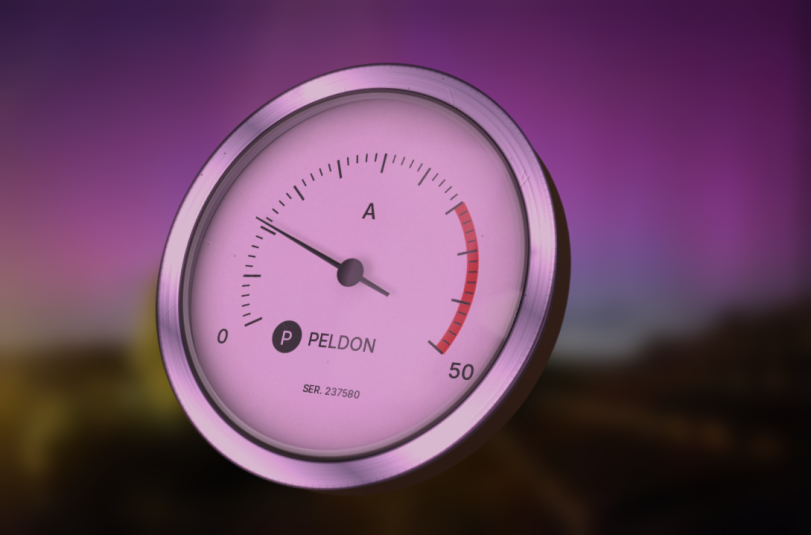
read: {"value": 10.5, "unit": "A"}
